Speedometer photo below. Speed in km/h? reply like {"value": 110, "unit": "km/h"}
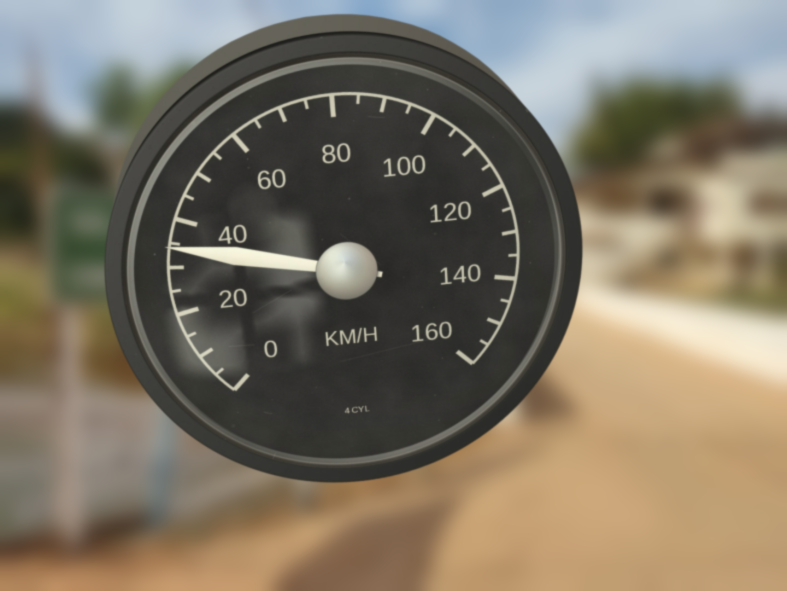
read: {"value": 35, "unit": "km/h"}
